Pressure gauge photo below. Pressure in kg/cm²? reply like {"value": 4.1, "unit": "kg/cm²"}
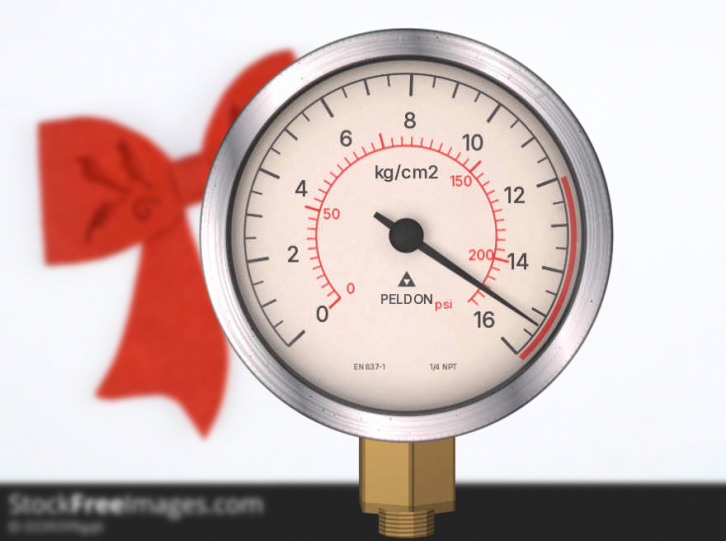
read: {"value": 15.25, "unit": "kg/cm²"}
